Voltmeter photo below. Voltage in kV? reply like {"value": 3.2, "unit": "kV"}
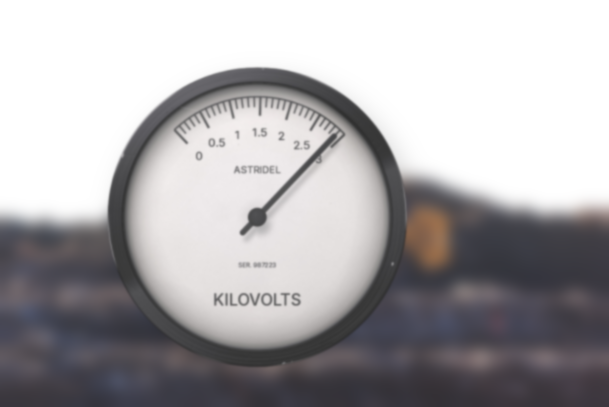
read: {"value": 2.9, "unit": "kV"}
